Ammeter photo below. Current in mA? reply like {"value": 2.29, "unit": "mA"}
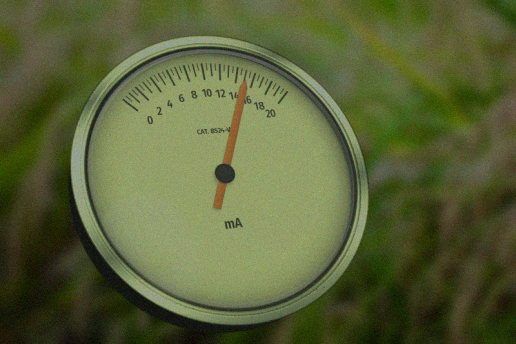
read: {"value": 15, "unit": "mA"}
